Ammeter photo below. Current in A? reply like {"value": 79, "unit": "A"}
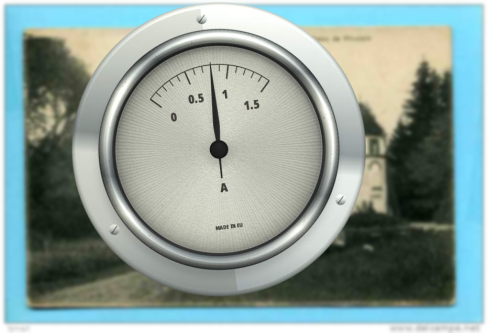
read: {"value": 0.8, "unit": "A"}
